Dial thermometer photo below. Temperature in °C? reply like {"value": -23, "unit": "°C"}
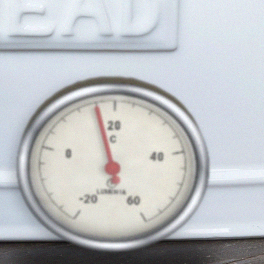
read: {"value": 16, "unit": "°C"}
